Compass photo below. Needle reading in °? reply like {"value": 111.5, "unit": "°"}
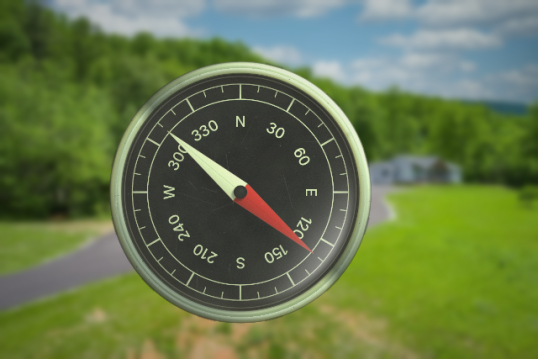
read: {"value": 130, "unit": "°"}
